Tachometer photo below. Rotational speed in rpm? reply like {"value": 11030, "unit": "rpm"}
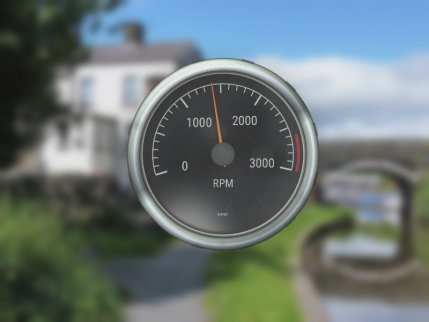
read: {"value": 1400, "unit": "rpm"}
